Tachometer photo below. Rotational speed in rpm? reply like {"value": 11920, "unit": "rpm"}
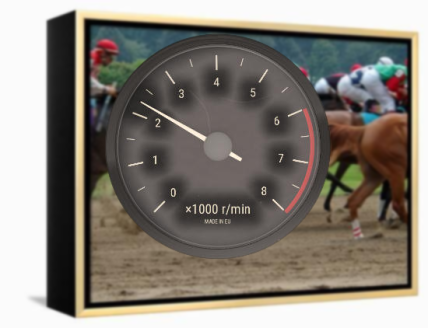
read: {"value": 2250, "unit": "rpm"}
